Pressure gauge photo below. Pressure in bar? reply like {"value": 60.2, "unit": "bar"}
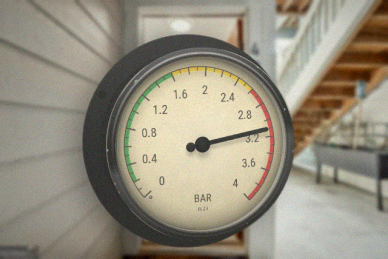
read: {"value": 3.1, "unit": "bar"}
